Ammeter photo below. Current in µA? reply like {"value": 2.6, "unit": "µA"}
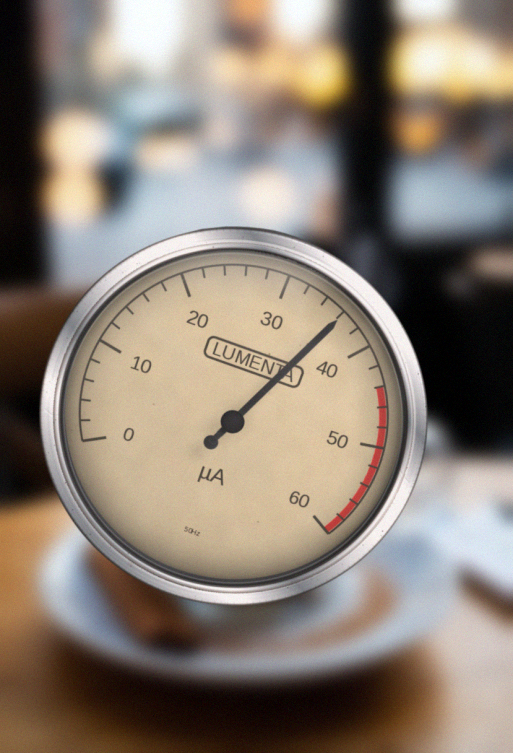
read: {"value": 36, "unit": "µA"}
